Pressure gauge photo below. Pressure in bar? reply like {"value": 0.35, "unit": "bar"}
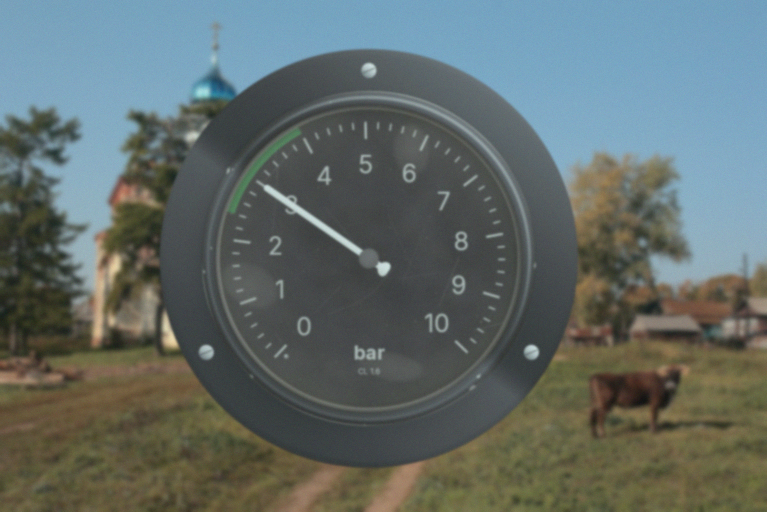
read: {"value": 3, "unit": "bar"}
